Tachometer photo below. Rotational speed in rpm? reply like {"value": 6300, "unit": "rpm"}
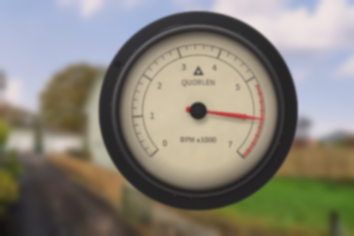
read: {"value": 6000, "unit": "rpm"}
